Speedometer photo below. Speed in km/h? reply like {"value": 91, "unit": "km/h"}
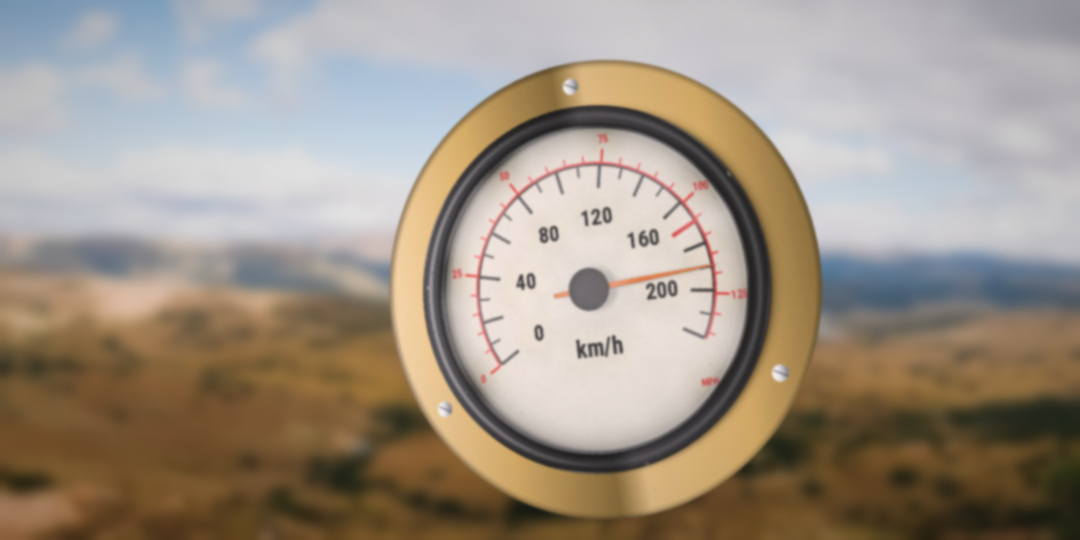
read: {"value": 190, "unit": "km/h"}
